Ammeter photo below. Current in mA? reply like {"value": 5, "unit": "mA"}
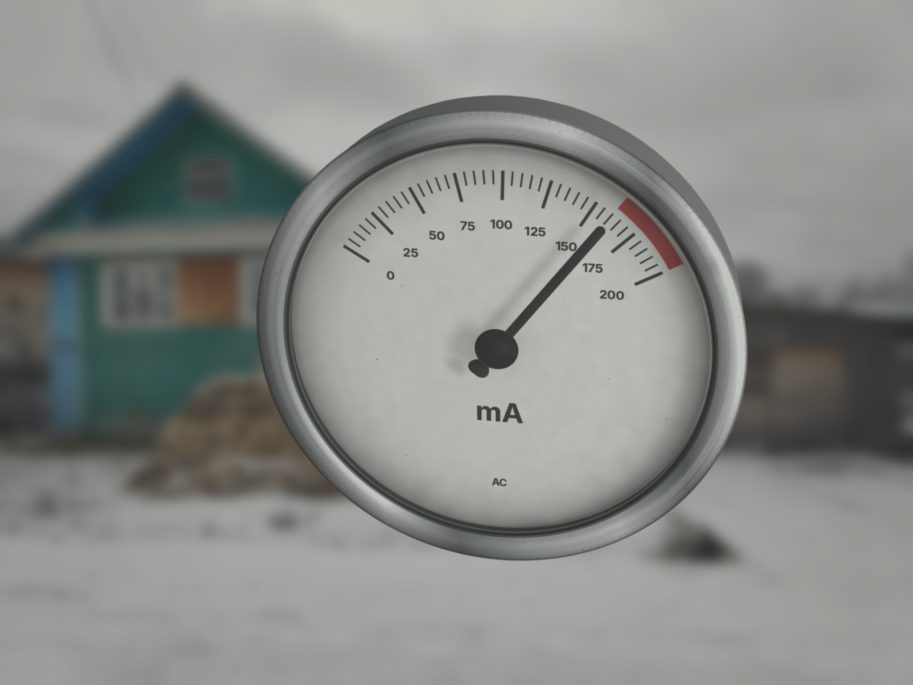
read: {"value": 160, "unit": "mA"}
